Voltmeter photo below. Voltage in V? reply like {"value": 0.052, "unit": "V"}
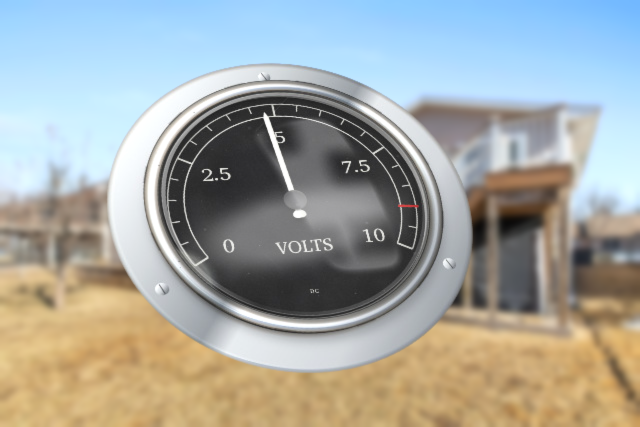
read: {"value": 4.75, "unit": "V"}
